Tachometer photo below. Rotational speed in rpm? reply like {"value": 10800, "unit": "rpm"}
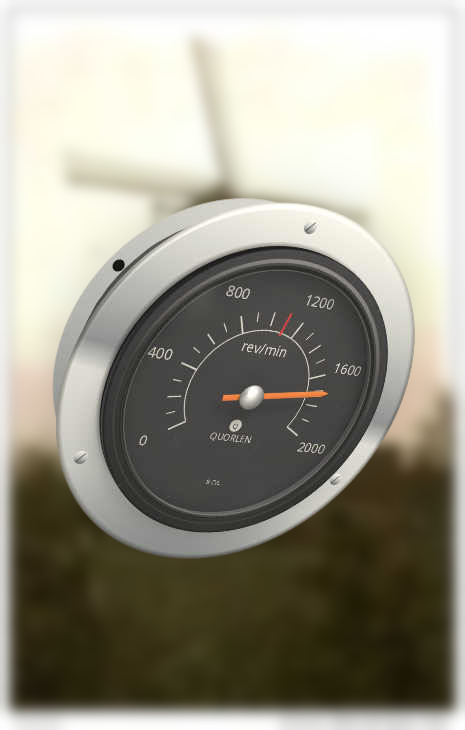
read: {"value": 1700, "unit": "rpm"}
